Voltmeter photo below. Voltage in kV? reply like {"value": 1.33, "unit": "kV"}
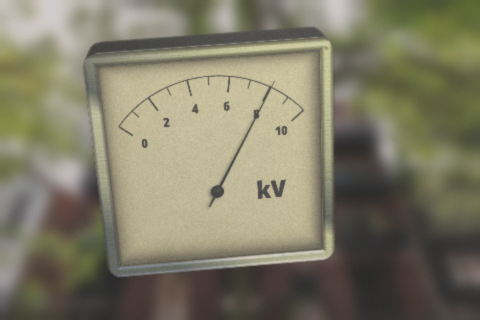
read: {"value": 8, "unit": "kV"}
